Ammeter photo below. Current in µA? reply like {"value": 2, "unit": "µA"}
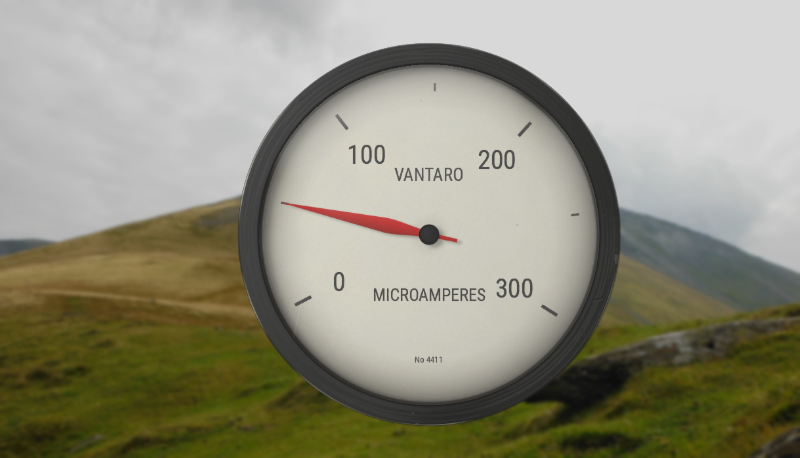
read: {"value": 50, "unit": "µA"}
